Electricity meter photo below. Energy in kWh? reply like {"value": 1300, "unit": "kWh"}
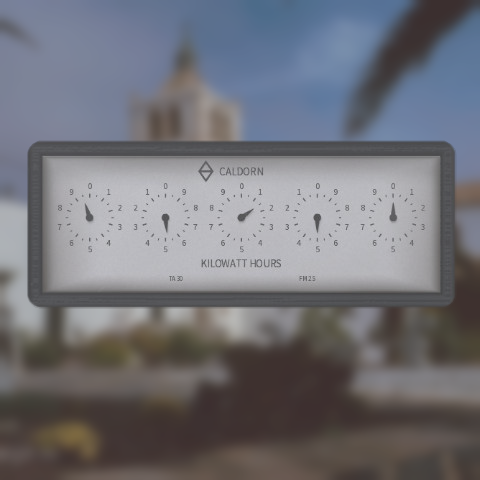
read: {"value": 95150, "unit": "kWh"}
